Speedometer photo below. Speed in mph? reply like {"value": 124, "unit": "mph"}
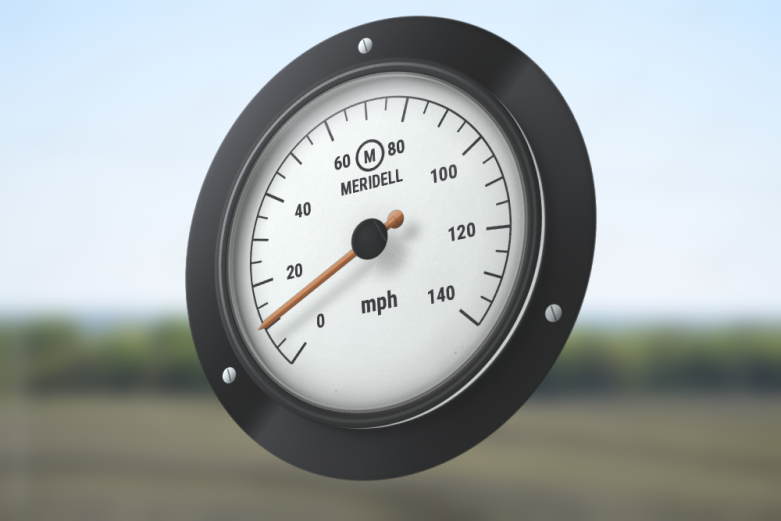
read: {"value": 10, "unit": "mph"}
